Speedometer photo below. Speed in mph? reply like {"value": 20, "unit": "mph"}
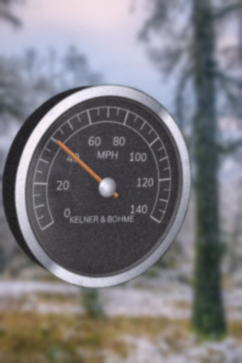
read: {"value": 40, "unit": "mph"}
